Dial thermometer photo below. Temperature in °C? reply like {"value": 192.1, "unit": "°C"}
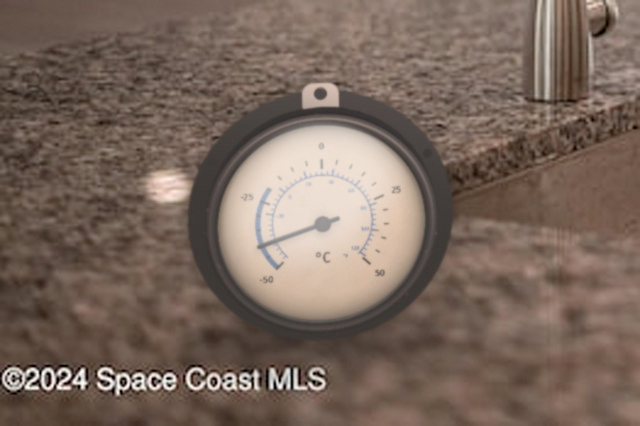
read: {"value": -40, "unit": "°C"}
